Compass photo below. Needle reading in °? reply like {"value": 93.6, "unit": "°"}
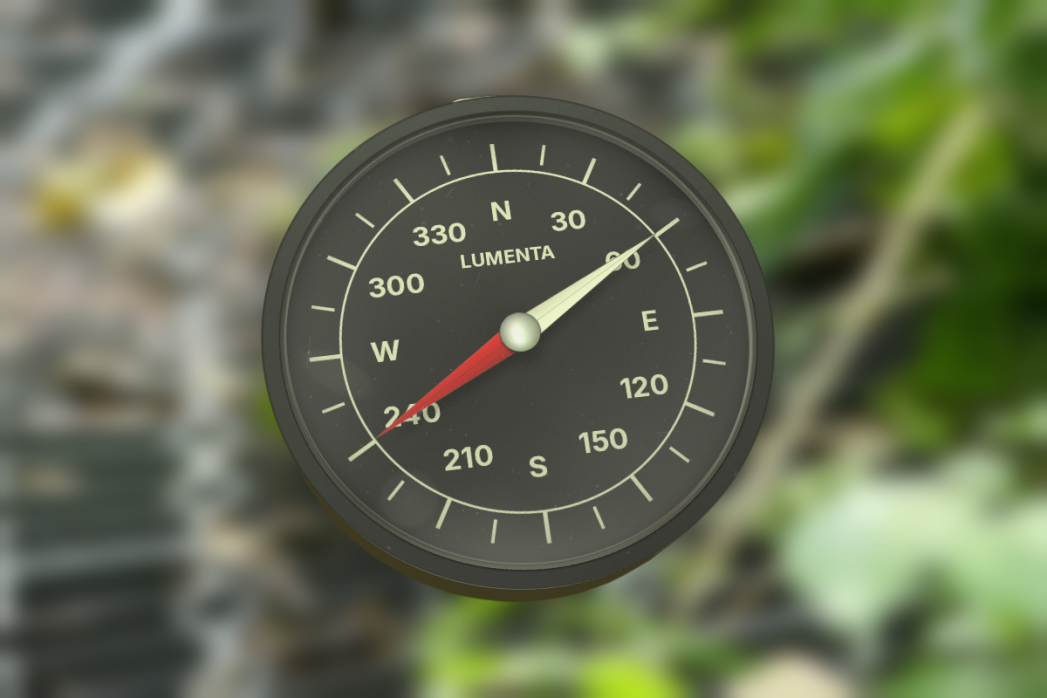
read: {"value": 240, "unit": "°"}
